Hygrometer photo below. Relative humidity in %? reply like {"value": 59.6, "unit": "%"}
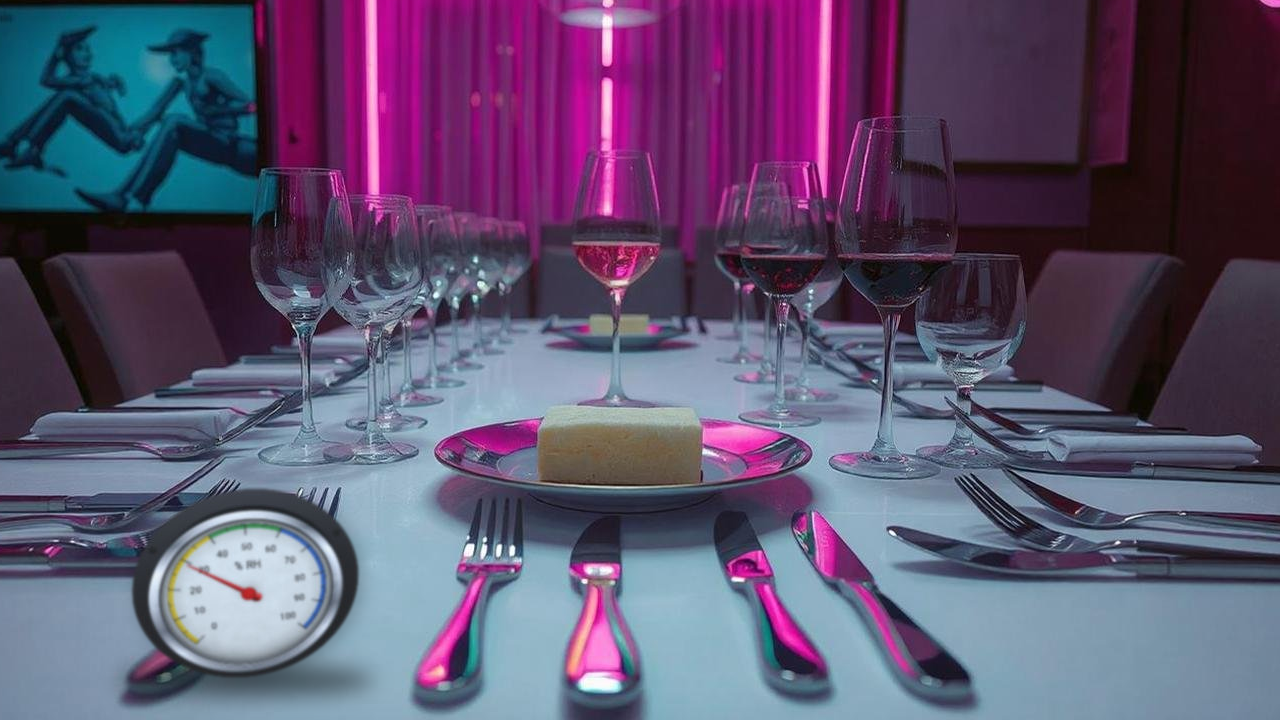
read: {"value": 30, "unit": "%"}
